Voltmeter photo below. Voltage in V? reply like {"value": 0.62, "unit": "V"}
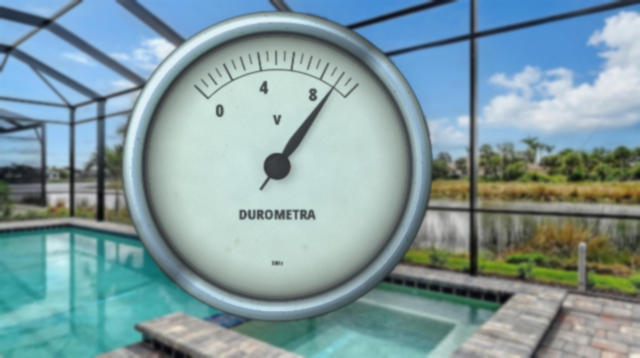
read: {"value": 9, "unit": "V"}
